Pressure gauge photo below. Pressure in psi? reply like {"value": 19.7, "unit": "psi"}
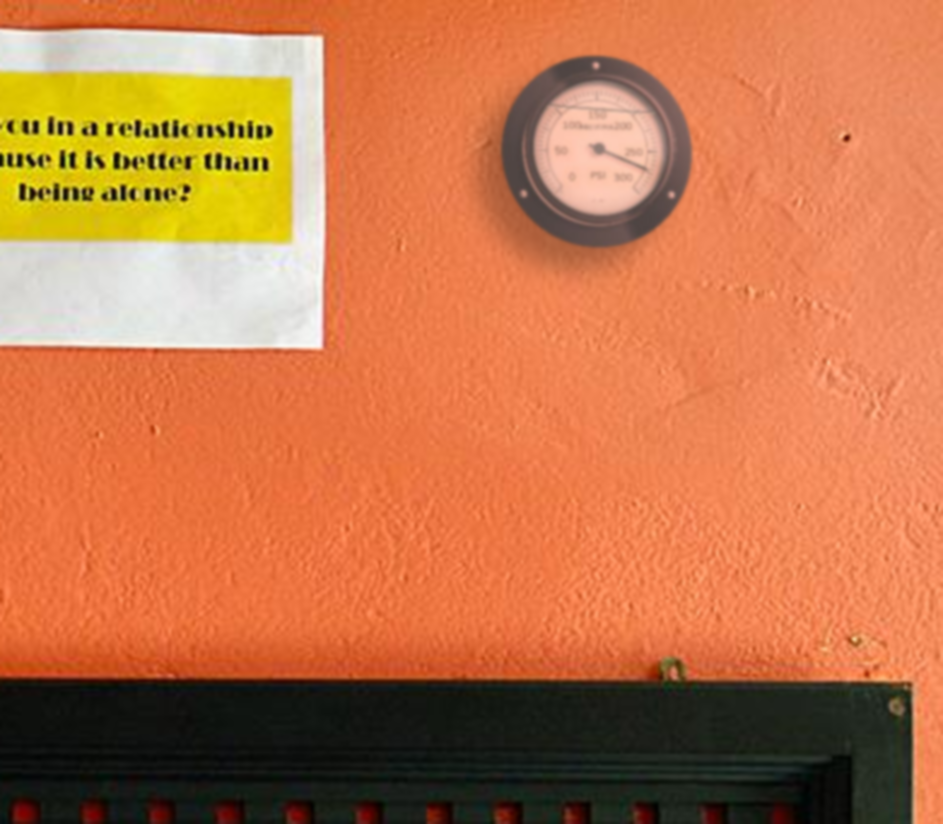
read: {"value": 275, "unit": "psi"}
